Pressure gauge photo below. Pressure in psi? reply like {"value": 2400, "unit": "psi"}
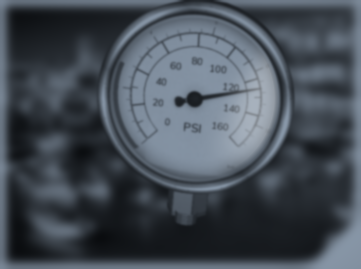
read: {"value": 125, "unit": "psi"}
